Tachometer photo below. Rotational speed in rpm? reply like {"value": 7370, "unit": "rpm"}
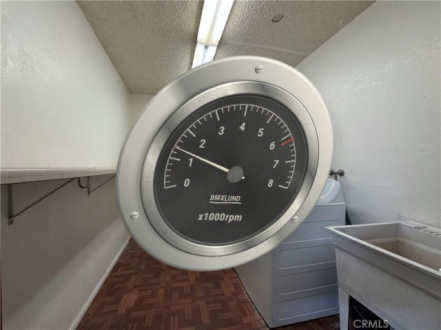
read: {"value": 1400, "unit": "rpm"}
